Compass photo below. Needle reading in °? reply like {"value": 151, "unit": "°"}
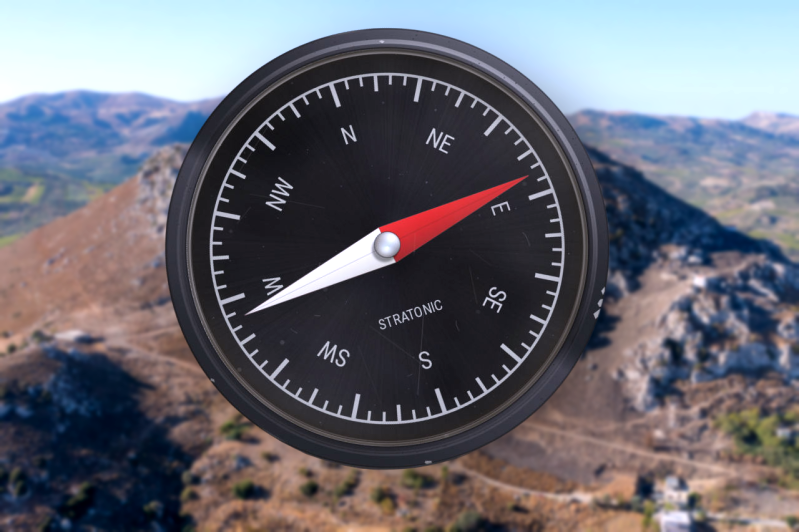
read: {"value": 82.5, "unit": "°"}
